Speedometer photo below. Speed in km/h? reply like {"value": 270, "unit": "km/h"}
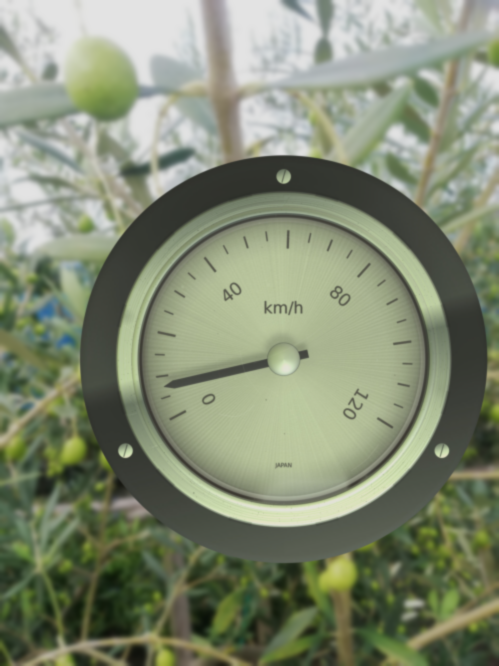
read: {"value": 7.5, "unit": "km/h"}
